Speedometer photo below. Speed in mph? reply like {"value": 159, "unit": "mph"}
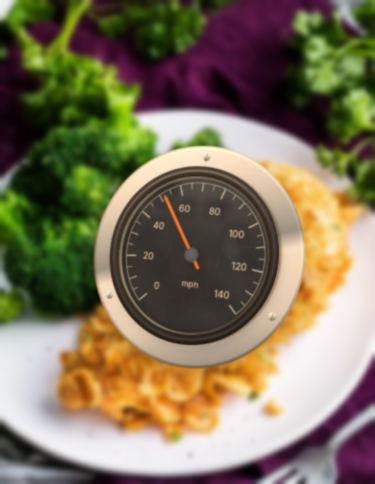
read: {"value": 52.5, "unit": "mph"}
